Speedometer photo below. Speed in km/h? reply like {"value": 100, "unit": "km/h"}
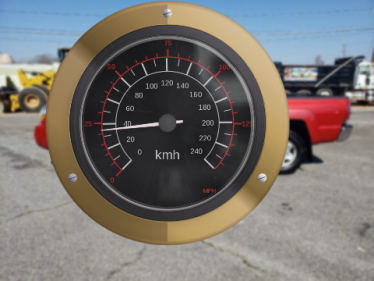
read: {"value": 35, "unit": "km/h"}
